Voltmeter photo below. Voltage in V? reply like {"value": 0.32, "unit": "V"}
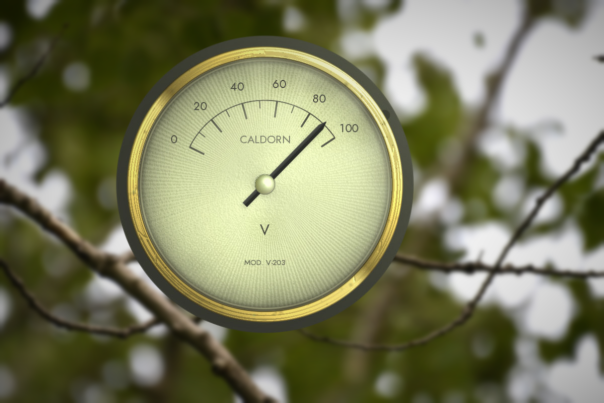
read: {"value": 90, "unit": "V"}
